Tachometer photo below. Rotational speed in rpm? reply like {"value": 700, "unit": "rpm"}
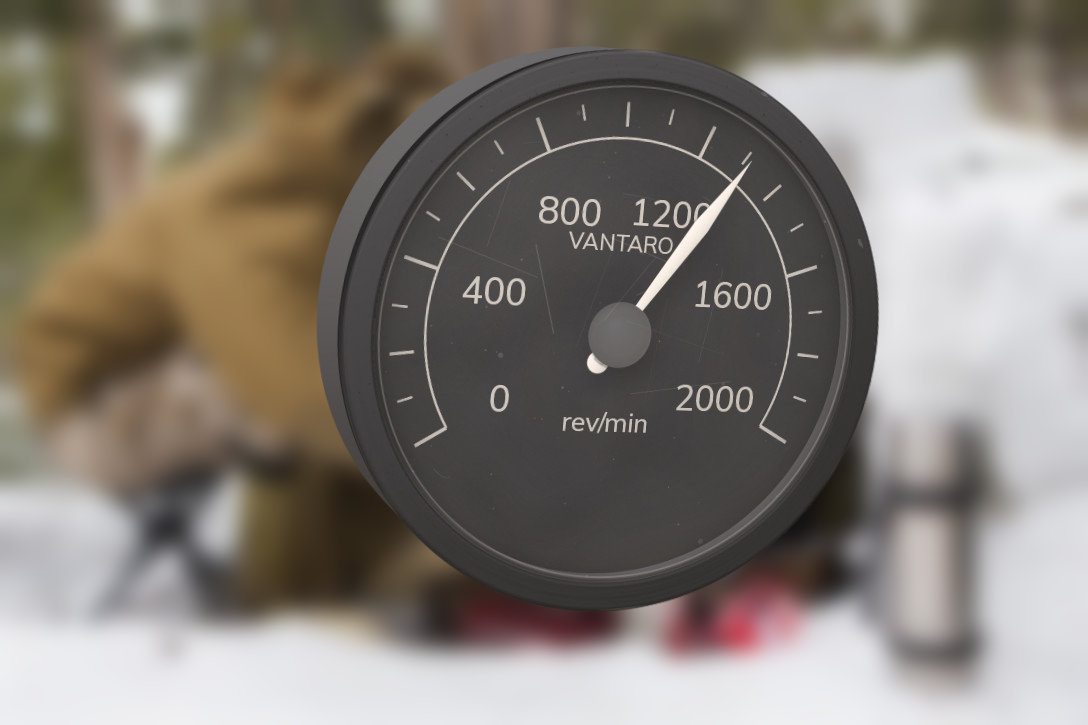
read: {"value": 1300, "unit": "rpm"}
